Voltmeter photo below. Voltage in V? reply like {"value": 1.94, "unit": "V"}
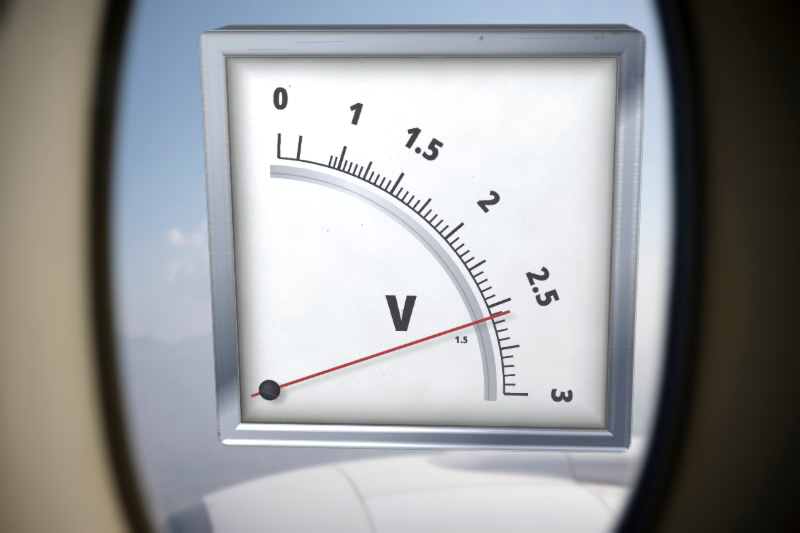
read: {"value": 2.55, "unit": "V"}
